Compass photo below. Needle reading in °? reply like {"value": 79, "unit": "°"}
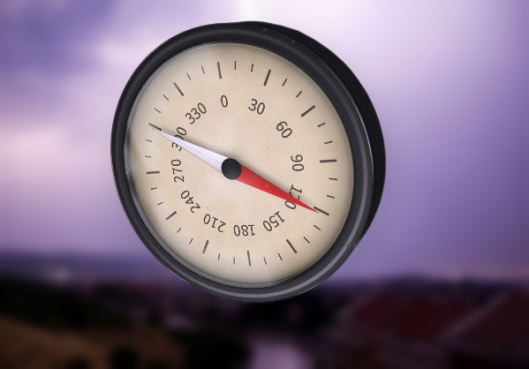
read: {"value": 120, "unit": "°"}
